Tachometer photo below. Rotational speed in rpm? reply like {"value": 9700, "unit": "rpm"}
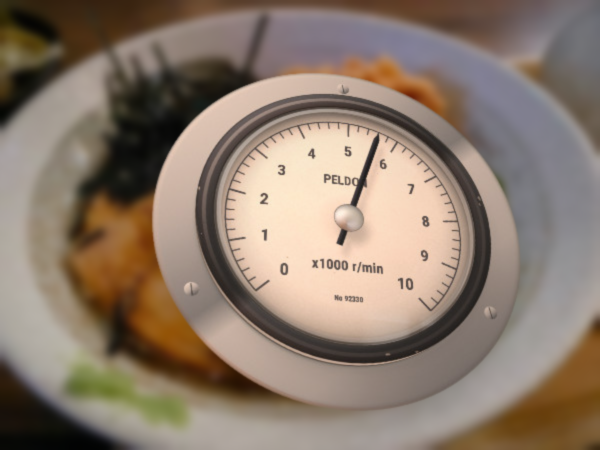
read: {"value": 5600, "unit": "rpm"}
